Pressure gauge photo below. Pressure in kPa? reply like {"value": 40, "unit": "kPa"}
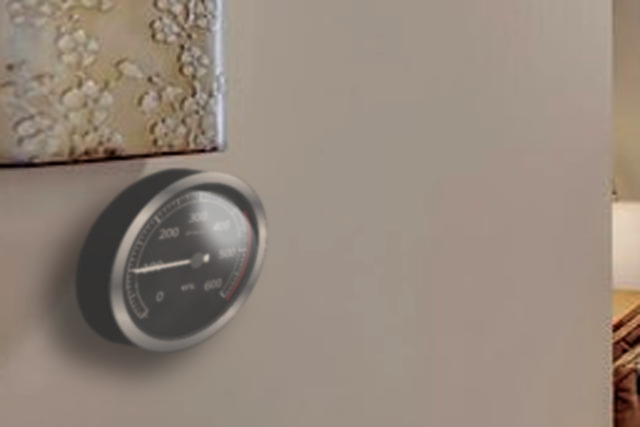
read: {"value": 100, "unit": "kPa"}
